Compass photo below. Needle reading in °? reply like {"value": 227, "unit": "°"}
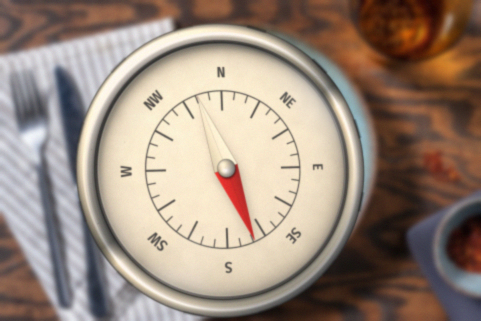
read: {"value": 160, "unit": "°"}
